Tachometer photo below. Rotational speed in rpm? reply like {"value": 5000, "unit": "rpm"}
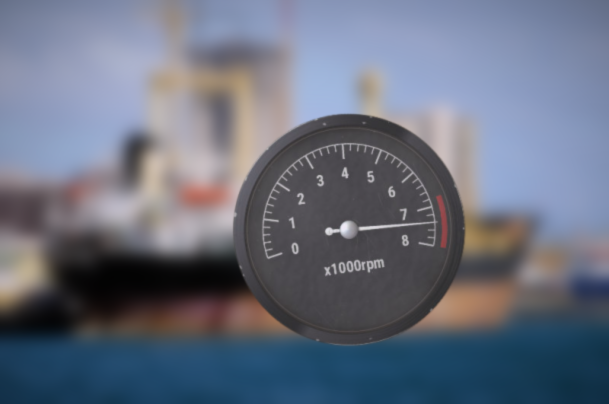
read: {"value": 7400, "unit": "rpm"}
